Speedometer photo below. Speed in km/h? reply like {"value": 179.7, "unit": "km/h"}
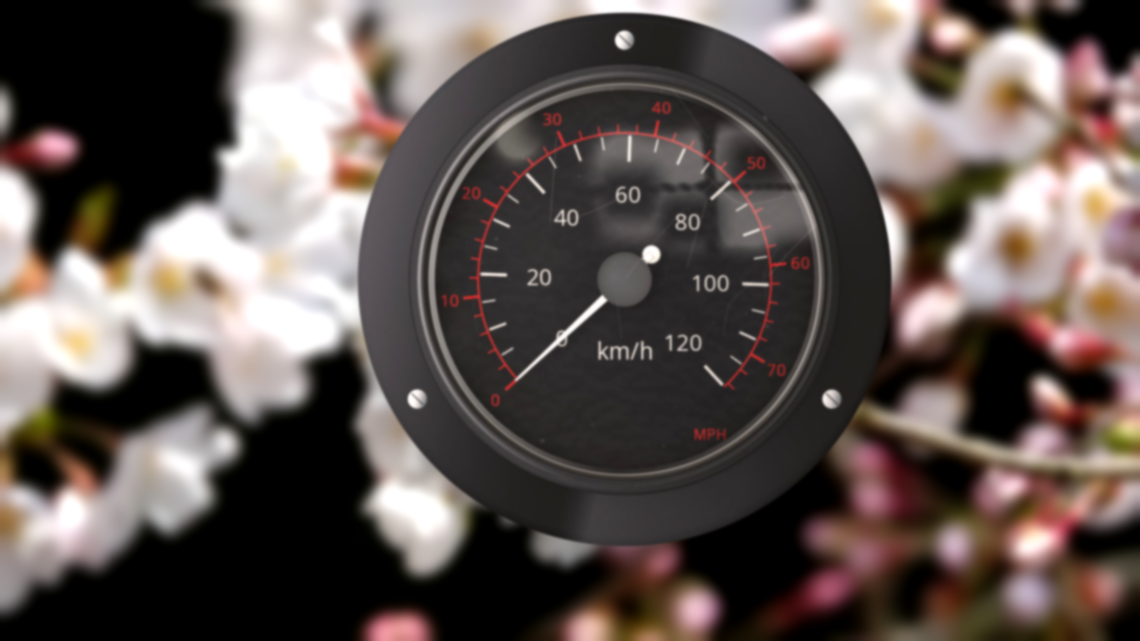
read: {"value": 0, "unit": "km/h"}
